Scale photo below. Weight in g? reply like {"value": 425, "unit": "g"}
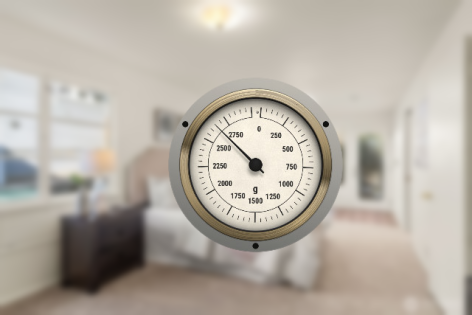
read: {"value": 2650, "unit": "g"}
